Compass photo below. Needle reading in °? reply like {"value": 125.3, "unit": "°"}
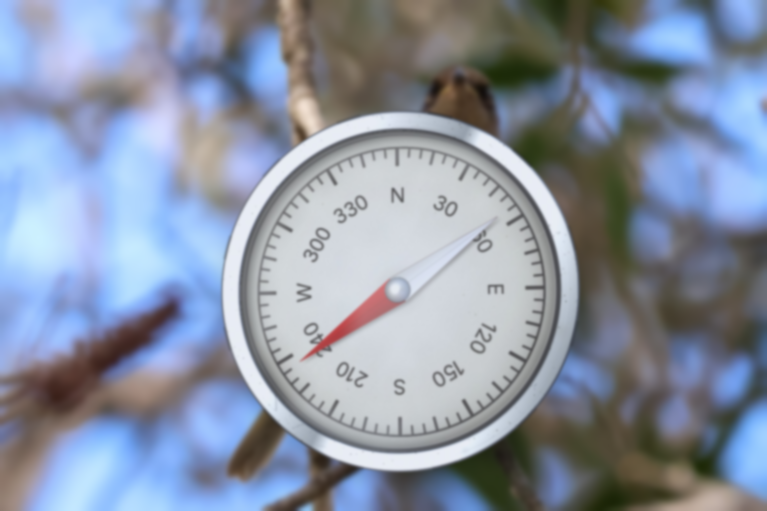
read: {"value": 235, "unit": "°"}
